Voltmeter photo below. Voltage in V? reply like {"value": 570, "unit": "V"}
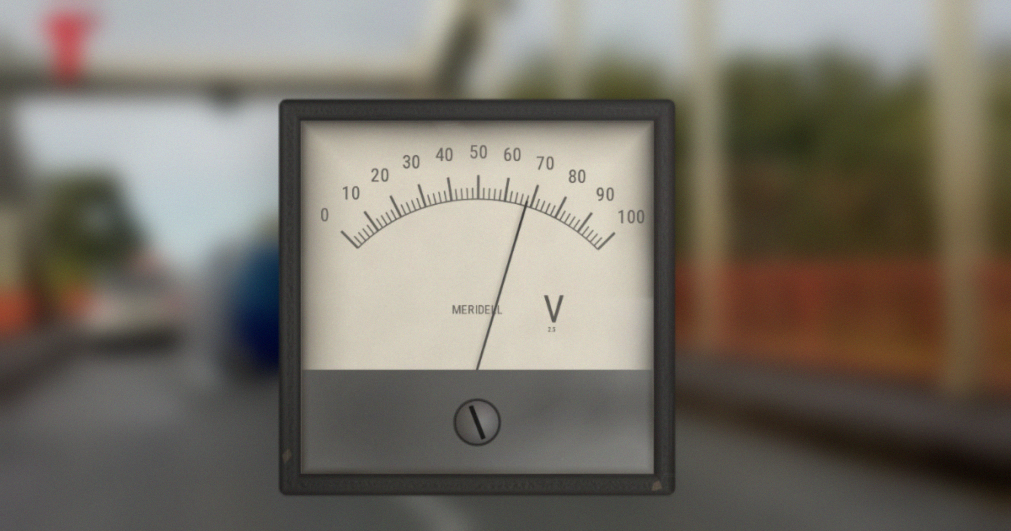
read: {"value": 68, "unit": "V"}
